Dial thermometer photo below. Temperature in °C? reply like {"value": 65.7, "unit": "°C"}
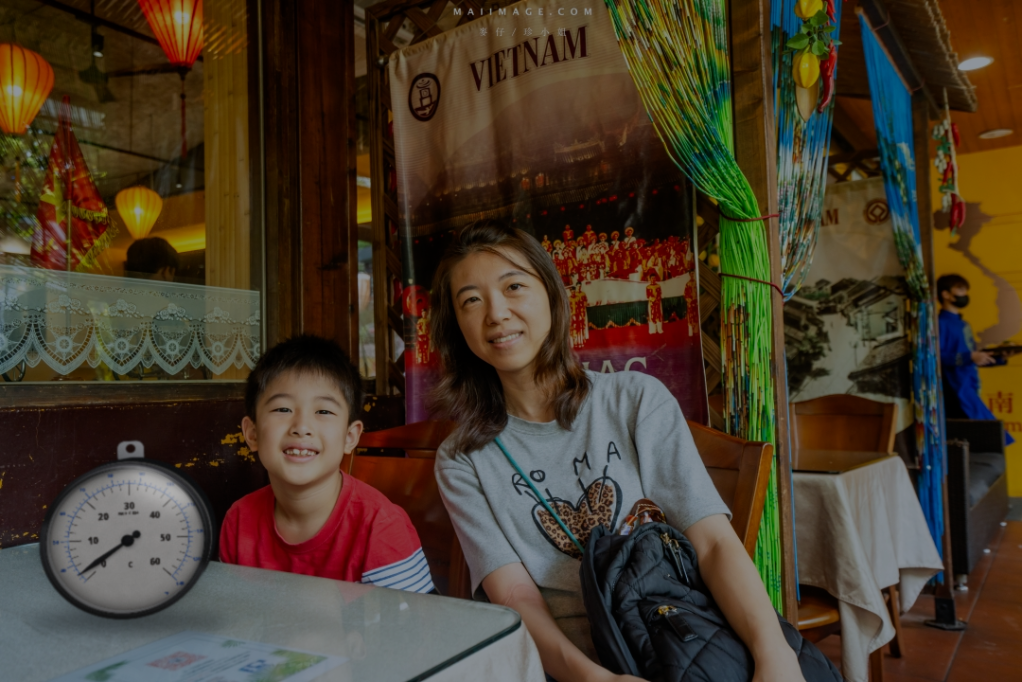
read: {"value": 2, "unit": "°C"}
